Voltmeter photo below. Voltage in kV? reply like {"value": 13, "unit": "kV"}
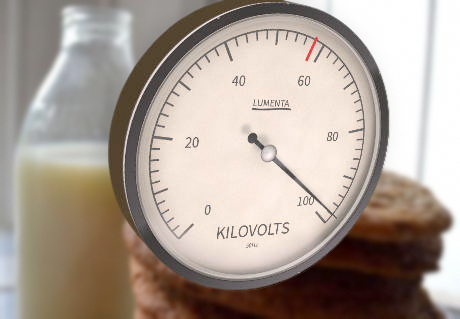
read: {"value": 98, "unit": "kV"}
